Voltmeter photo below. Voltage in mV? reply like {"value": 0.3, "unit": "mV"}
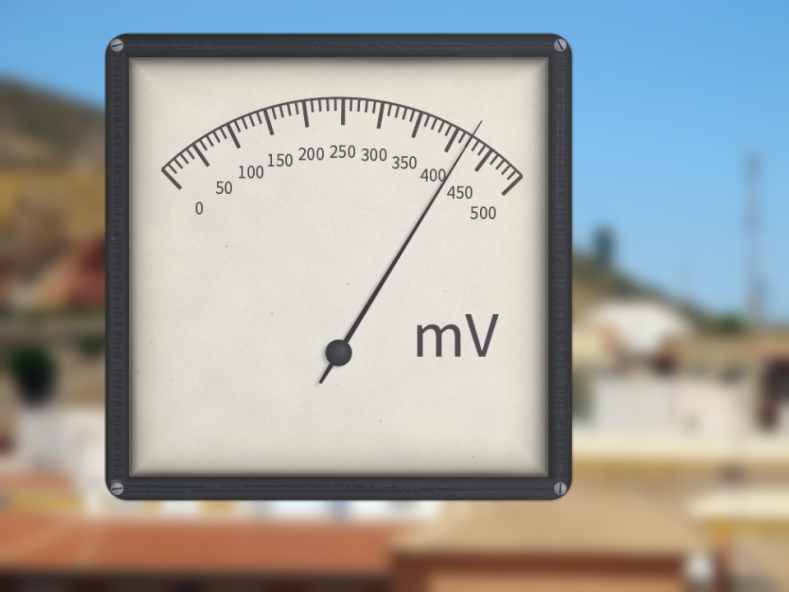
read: {"value": 420, "unit": "mV"}
